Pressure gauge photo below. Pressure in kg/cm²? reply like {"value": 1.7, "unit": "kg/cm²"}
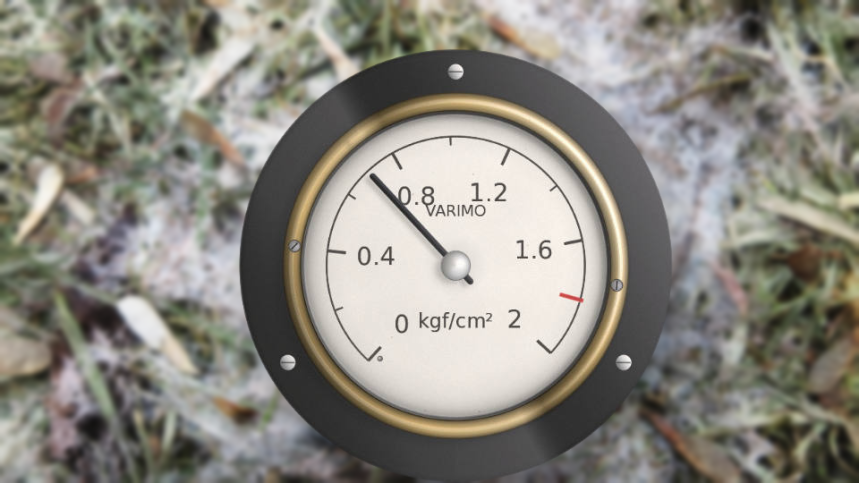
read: {"value": 0.7, "unit": "kg/cm²"}
